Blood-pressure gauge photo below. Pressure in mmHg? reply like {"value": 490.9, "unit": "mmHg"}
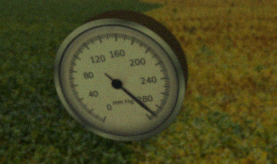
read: {"value": 290, "unit": "mmHg"}
